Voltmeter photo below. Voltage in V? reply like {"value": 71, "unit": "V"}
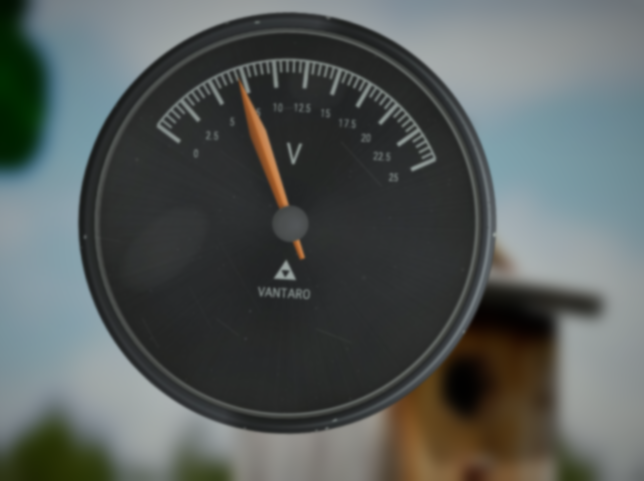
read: {"value": 7, "unit": "V"}
